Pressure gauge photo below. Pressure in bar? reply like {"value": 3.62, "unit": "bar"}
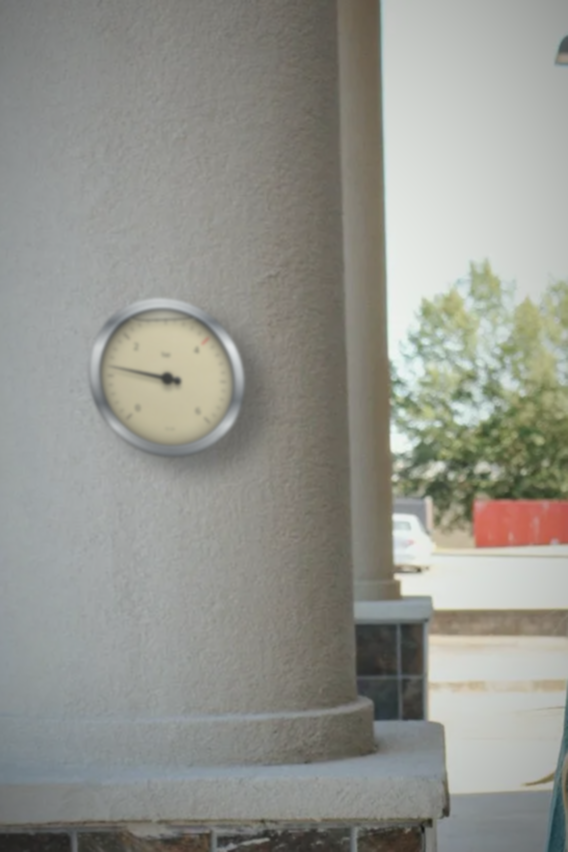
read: {"value": 1.2, "unit": "bar"}
